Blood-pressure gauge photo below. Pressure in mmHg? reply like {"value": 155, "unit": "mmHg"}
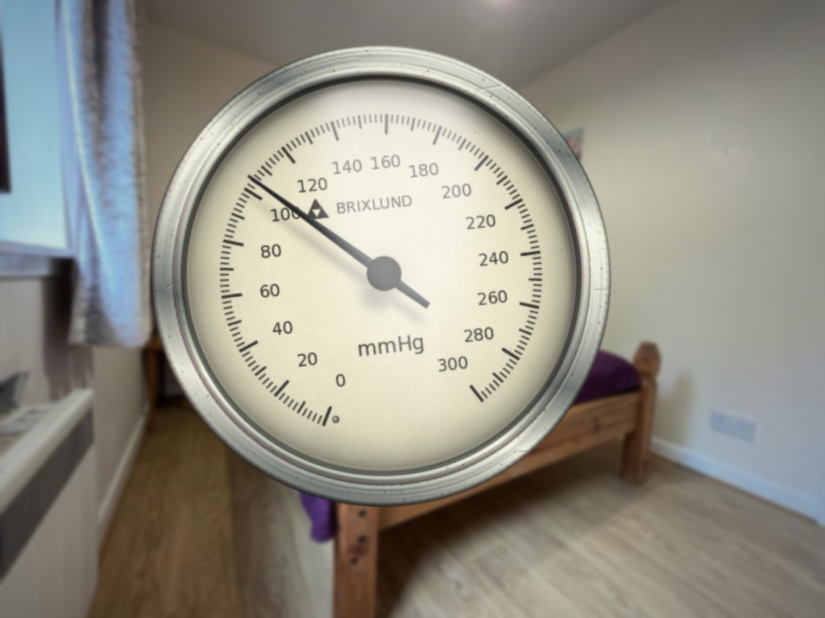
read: {"value": 104, "unit": "mmHg"}
